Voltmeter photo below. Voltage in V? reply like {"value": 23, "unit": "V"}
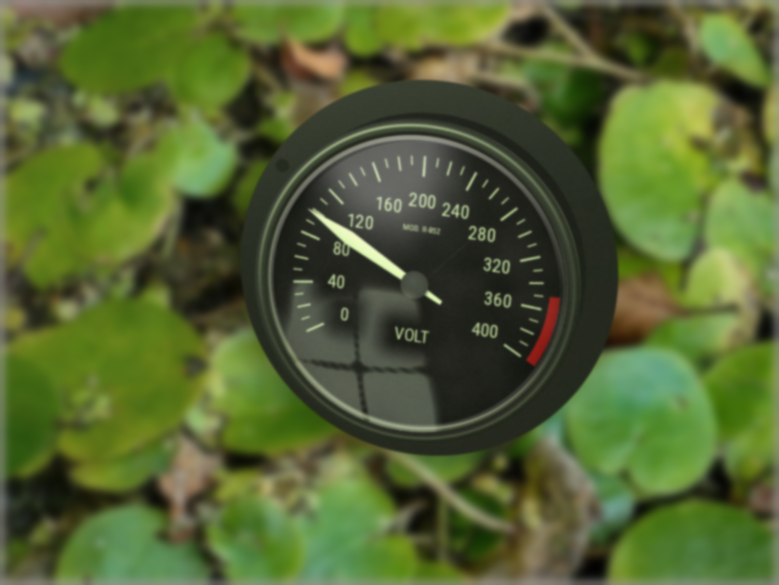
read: {"value": 100, "unit": "V"}
